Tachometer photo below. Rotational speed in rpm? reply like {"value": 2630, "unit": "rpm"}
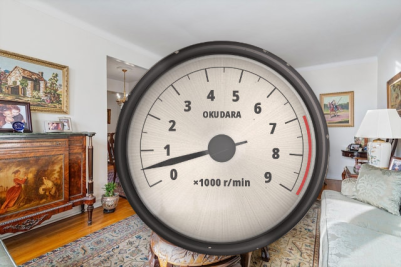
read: {"value": 500, "unit": "rpm"}
